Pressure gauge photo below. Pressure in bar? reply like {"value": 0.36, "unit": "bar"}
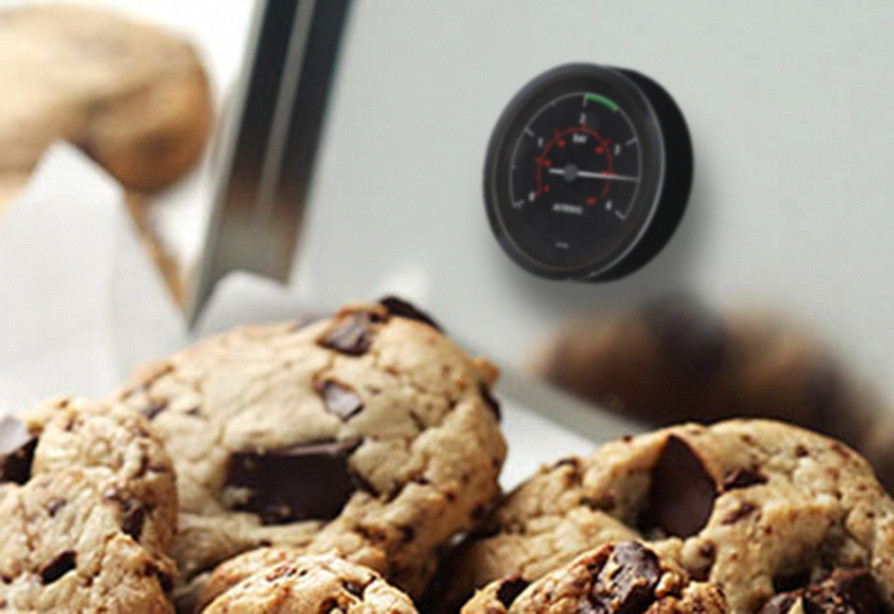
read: {"value": 3.5, "unit": "bar"}
